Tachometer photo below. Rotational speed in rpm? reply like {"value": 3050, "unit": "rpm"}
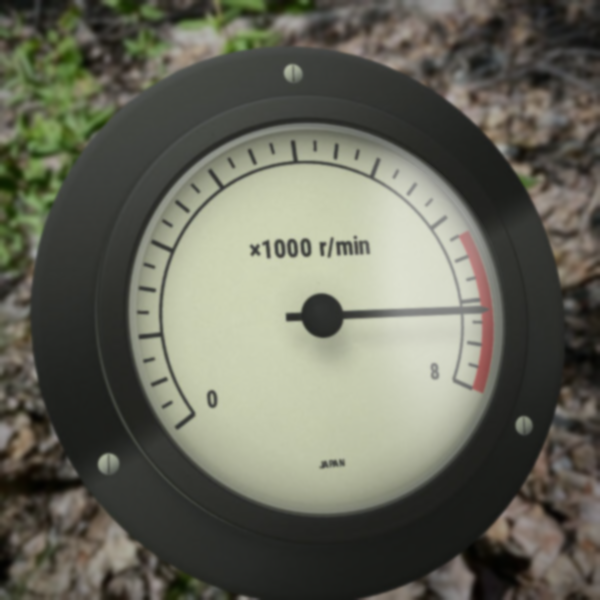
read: {"value": 7125, "unit": "rpm"}
